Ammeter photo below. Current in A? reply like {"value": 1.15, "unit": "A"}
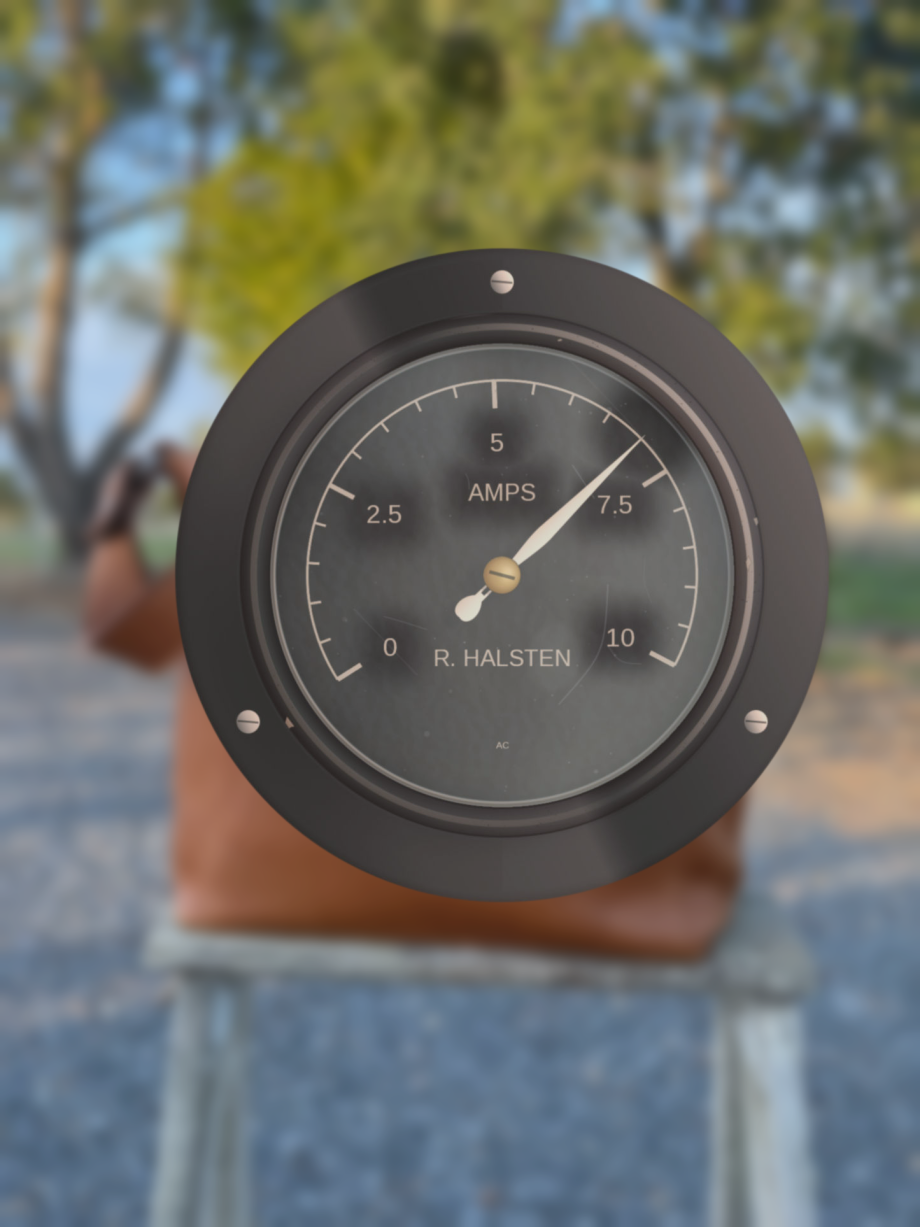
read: {"value": 7, "unit": "A"}
